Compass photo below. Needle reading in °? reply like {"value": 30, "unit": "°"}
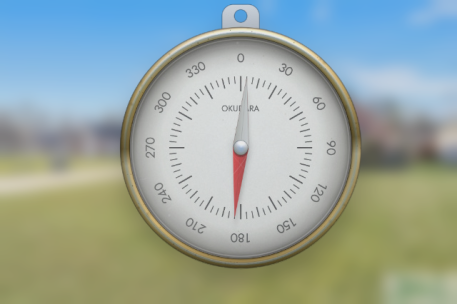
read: {"value": 185, "unit": "°"}
